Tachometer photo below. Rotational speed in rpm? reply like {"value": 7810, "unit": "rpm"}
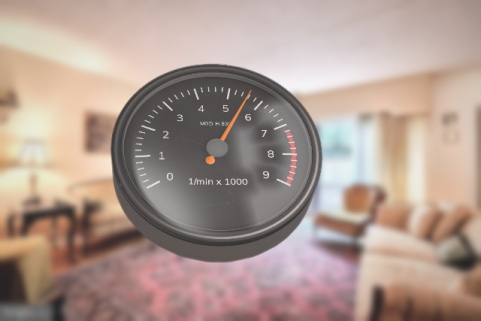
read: {"value": 5600, "unit": "rpm"}
